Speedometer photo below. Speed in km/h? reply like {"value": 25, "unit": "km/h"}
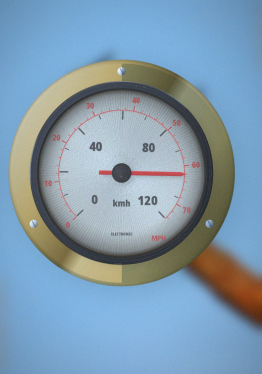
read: {"value": 100, "unit": "km/h"}
